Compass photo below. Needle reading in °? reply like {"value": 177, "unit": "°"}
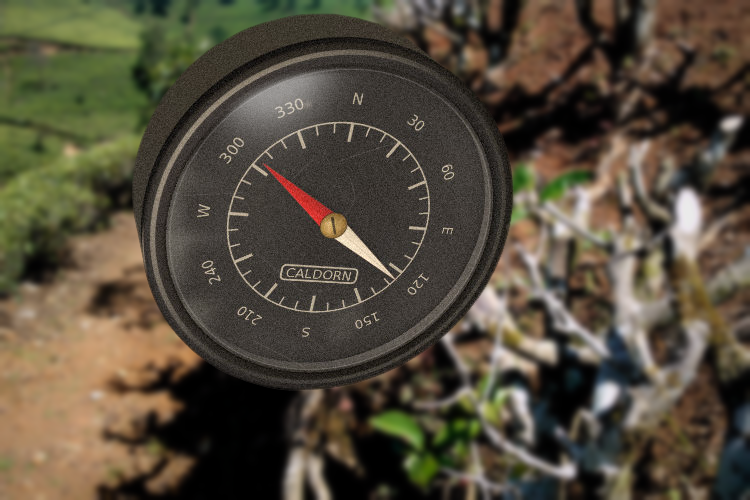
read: {"value": 305, "unit": "°"}
